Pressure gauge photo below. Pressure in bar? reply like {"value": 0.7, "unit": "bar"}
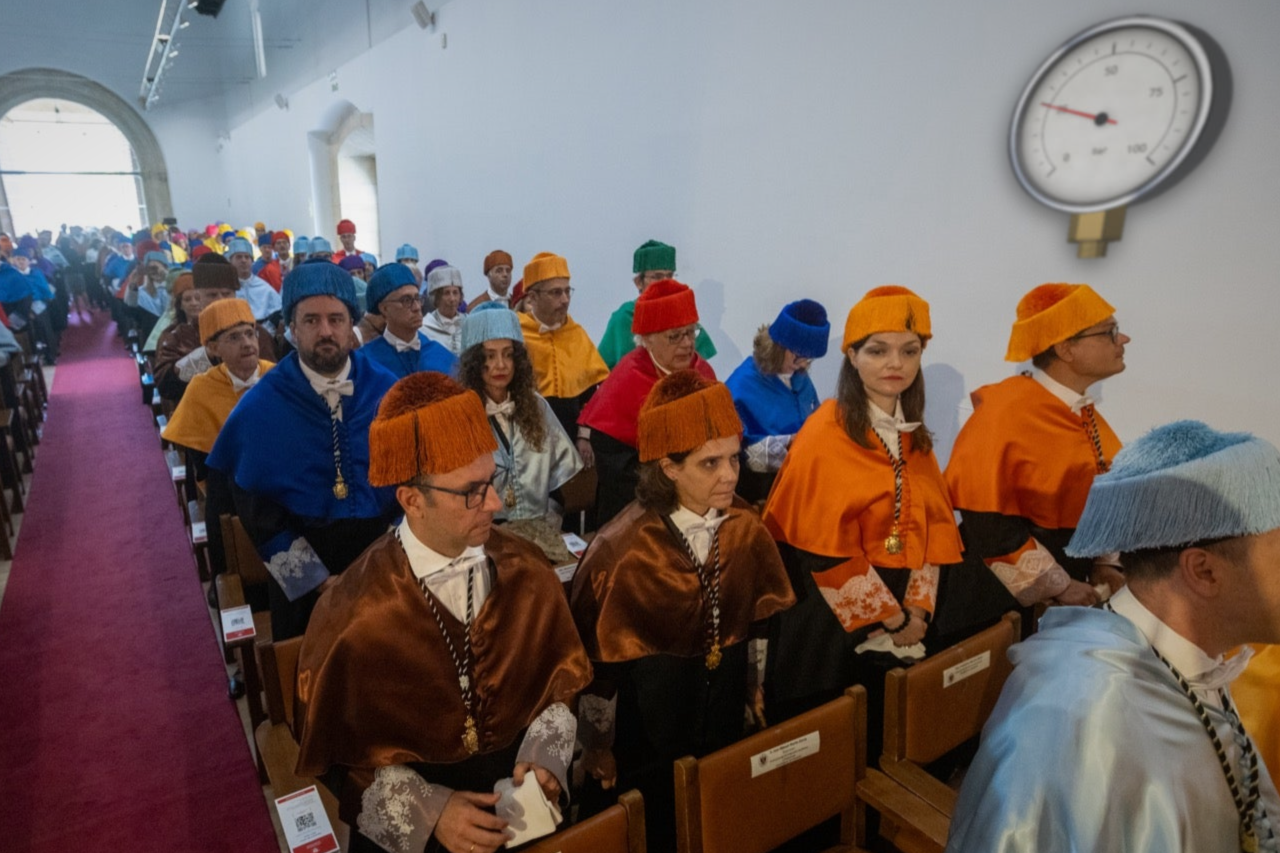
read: {"value": 25, "unit": "bar"}
